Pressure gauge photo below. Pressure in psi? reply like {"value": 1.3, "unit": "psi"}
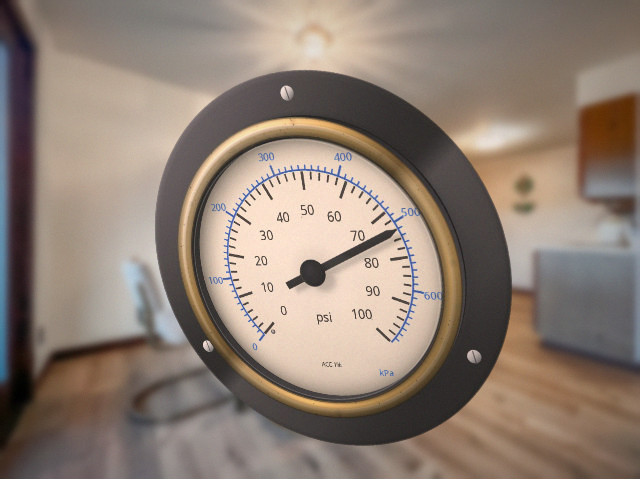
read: {"value": 74, "unit": "psi"}
